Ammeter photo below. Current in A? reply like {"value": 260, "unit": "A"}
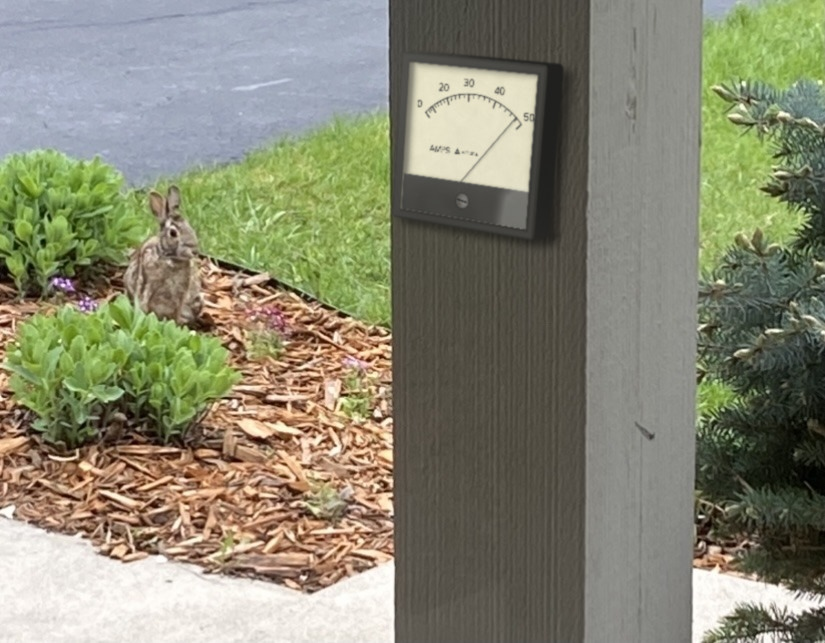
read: {"value": 48, "unit": "A"}
